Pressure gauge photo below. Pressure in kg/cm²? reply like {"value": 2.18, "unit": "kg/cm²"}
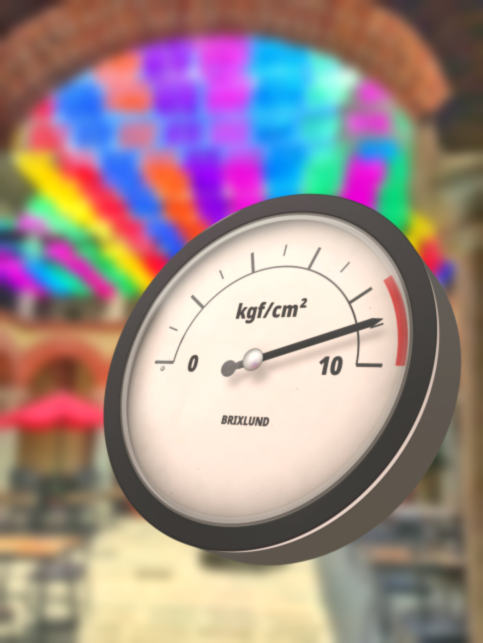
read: {"value": 9, "unit": "kg/cm²"}
